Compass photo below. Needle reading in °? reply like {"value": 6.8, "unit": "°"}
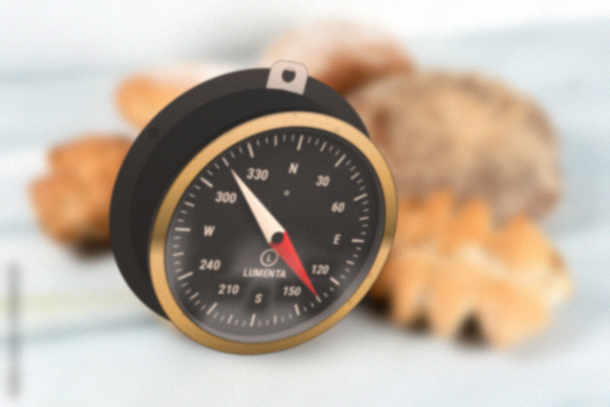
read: {"value": 135, "unit": "°"}
